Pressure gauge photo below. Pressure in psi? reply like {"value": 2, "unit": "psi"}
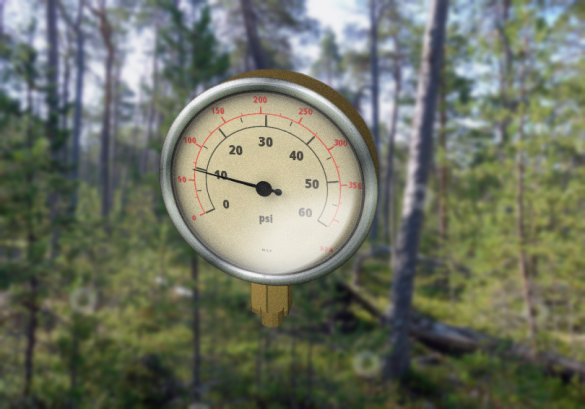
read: {"value": 10, "unit": "psi"}
